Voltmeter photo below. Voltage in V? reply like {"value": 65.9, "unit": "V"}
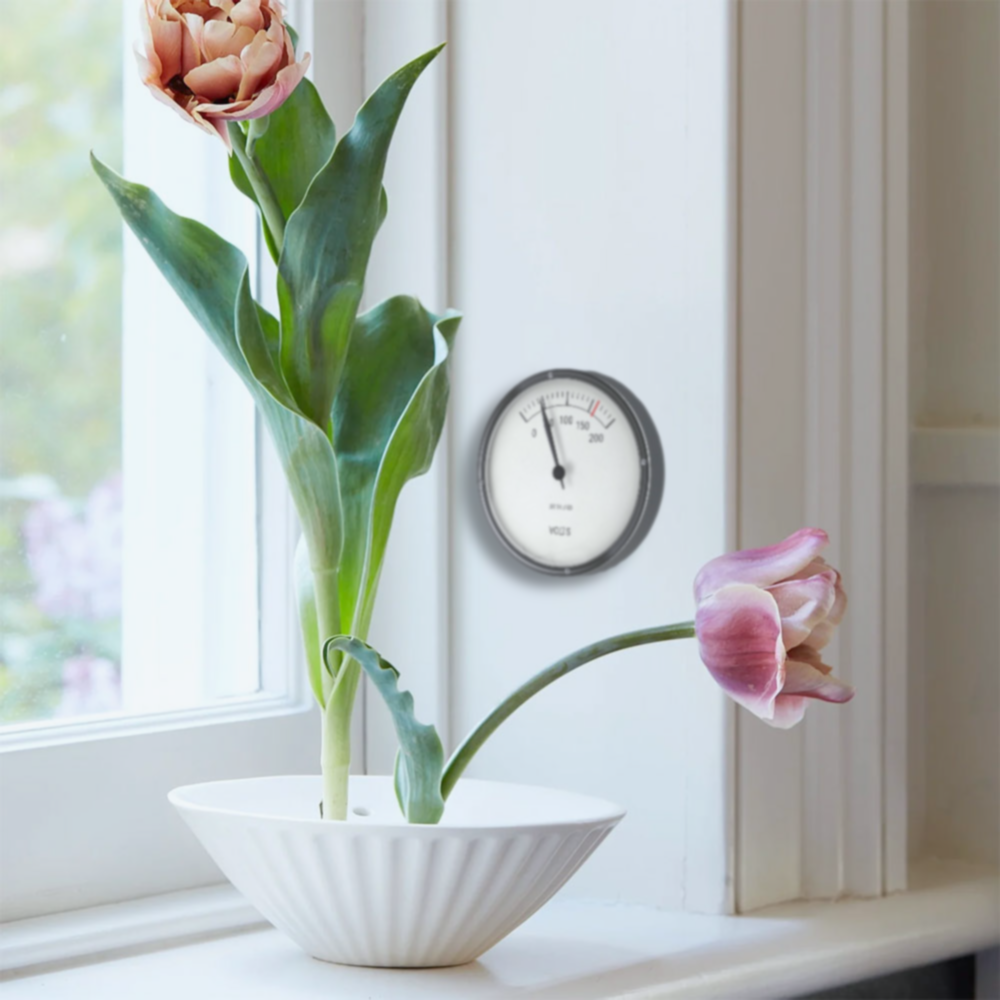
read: {"value": 50, "unit": "V"}
